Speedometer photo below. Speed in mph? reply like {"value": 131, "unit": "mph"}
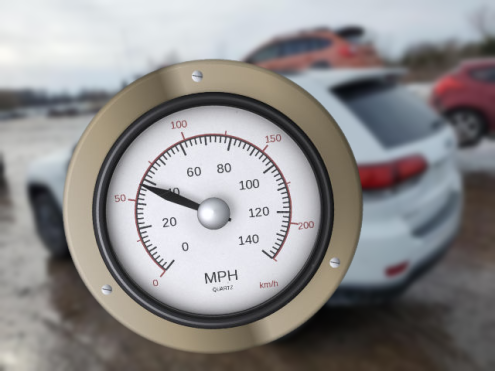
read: {"value": 38, "unit": "mph"}
